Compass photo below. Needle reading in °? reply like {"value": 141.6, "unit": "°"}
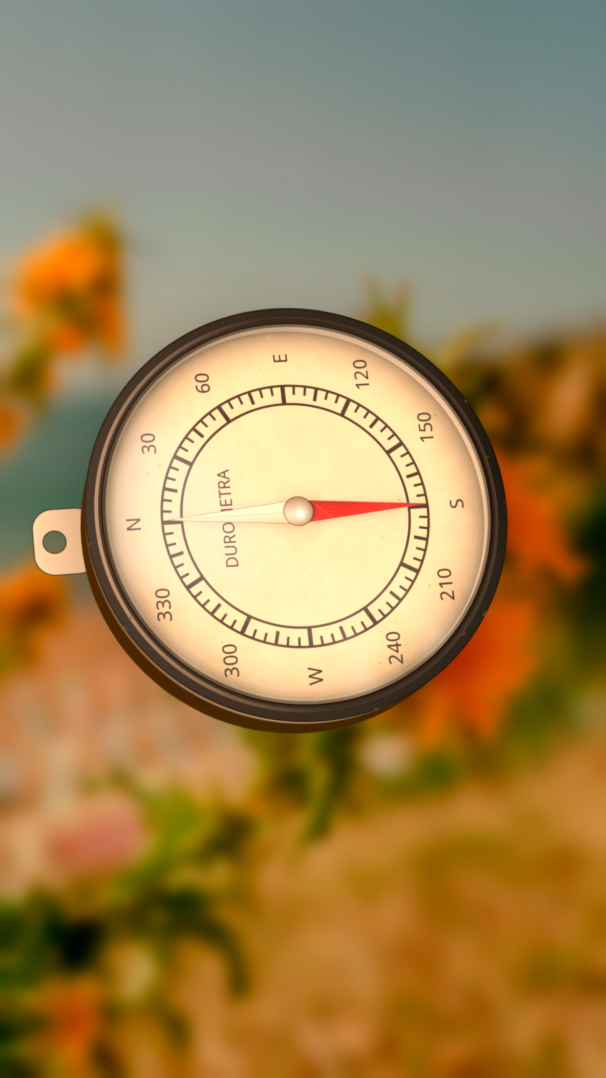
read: {"value": 180, "unit": "°"}
